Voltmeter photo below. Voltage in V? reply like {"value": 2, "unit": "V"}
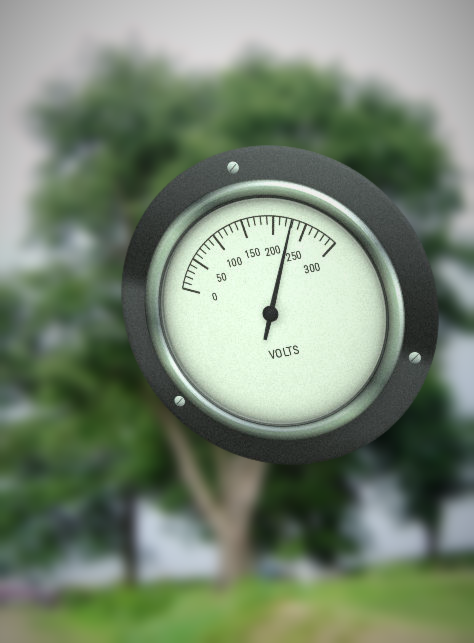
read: {"value": 230, "unit": "V"}
